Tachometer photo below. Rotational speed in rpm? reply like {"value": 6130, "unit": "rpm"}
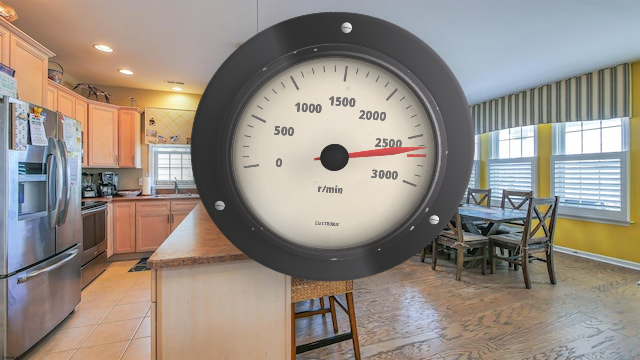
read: {"value": 2600, "unit": "rpm"}
